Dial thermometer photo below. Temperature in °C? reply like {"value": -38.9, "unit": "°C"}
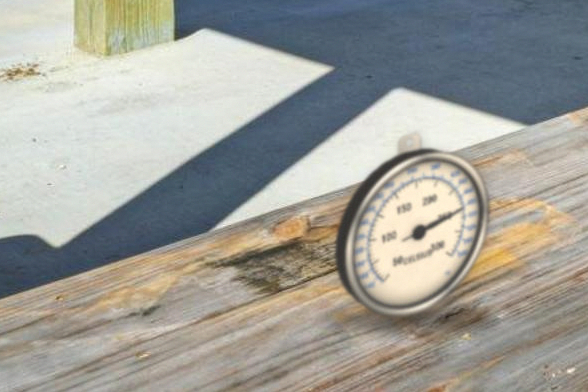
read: {"value": 250, "unit": "°C"}
